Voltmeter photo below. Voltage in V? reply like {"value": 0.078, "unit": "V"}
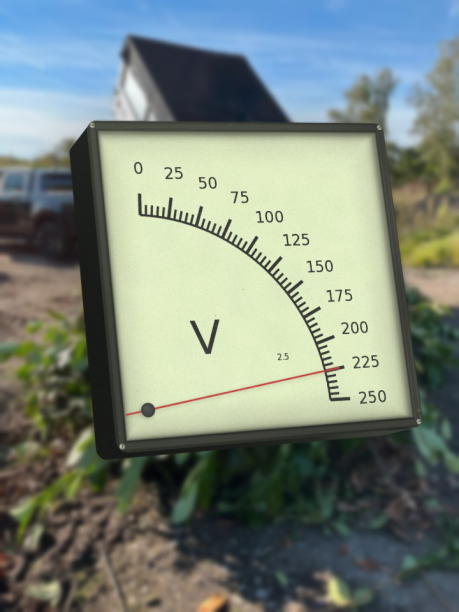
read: {"value": 225, "unit": "V"}
